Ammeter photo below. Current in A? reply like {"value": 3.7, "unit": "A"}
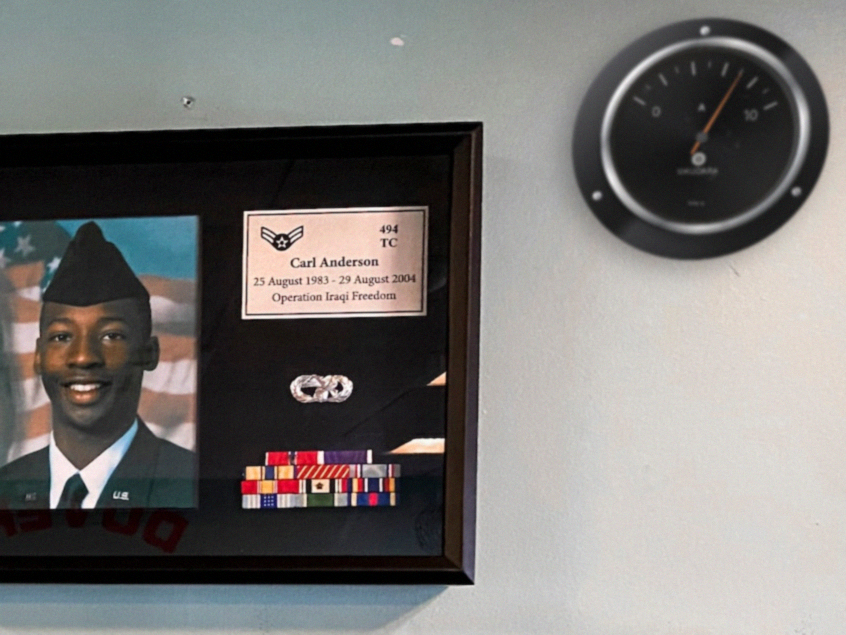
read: {"value": 7, "unit": "A"}
